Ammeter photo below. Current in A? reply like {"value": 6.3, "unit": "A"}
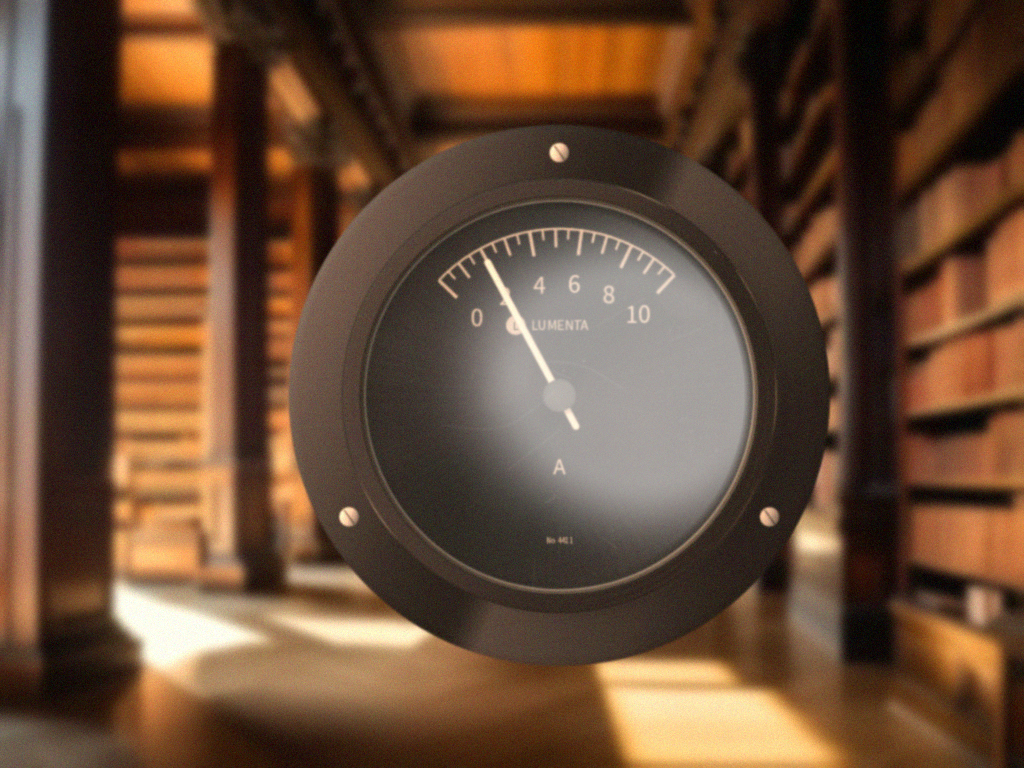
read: {"value": 2, "unit": "A"}
